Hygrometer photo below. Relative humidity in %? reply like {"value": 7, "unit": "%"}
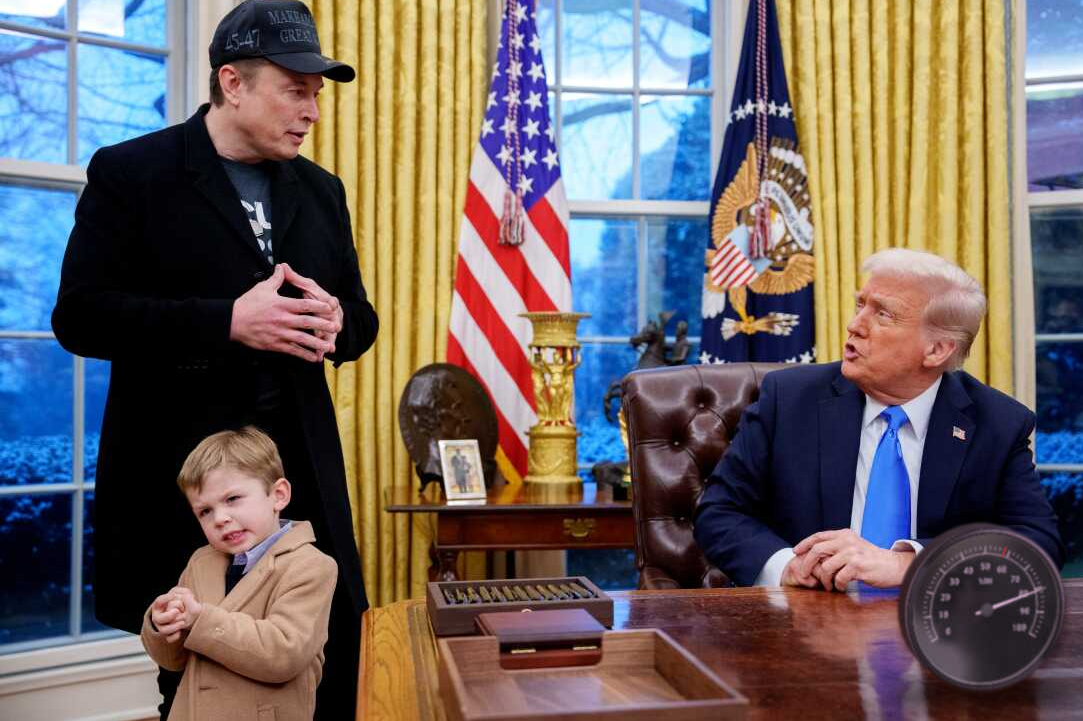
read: {"value": 80, "unit": "%"}
